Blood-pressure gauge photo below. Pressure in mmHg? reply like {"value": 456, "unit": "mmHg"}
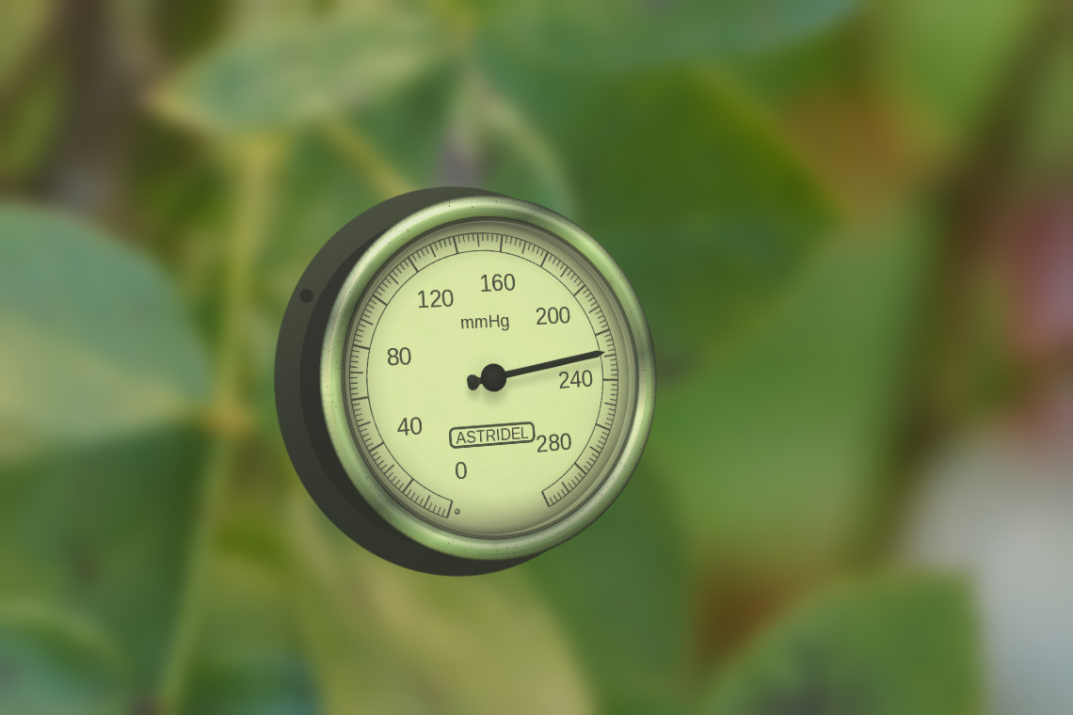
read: {"value": 228, "unit": "mmHg"}
